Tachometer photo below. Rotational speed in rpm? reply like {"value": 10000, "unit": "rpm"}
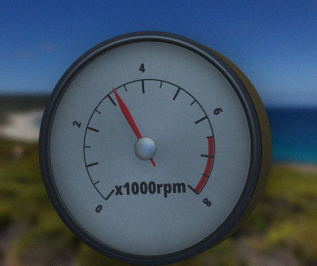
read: {"value": 3250, "unit": "rpm"}
